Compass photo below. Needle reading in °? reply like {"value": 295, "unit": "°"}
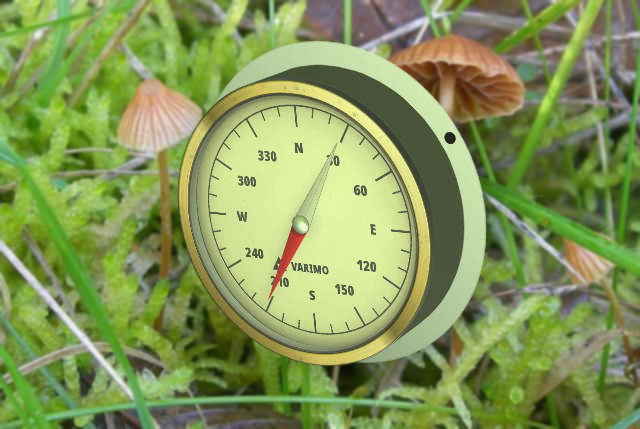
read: {"value": 210, "unit": "°"}
